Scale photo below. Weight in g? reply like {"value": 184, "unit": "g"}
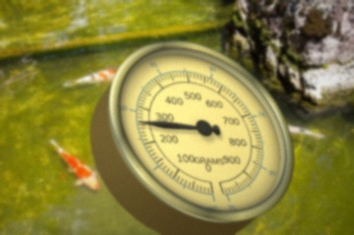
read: {"value": 250, "unit": "g"}
